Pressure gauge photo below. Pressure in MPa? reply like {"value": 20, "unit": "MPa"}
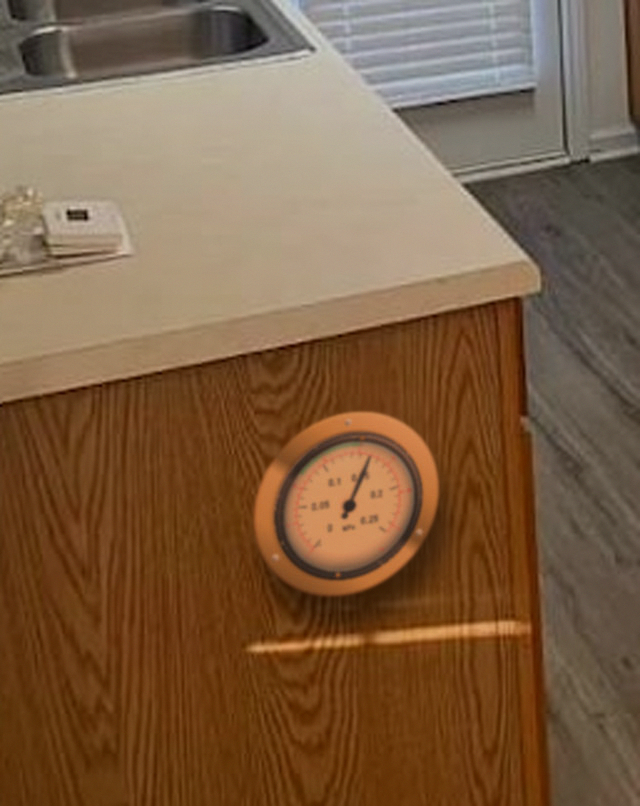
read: {"value": 0.15, "unit": "MPa"}
